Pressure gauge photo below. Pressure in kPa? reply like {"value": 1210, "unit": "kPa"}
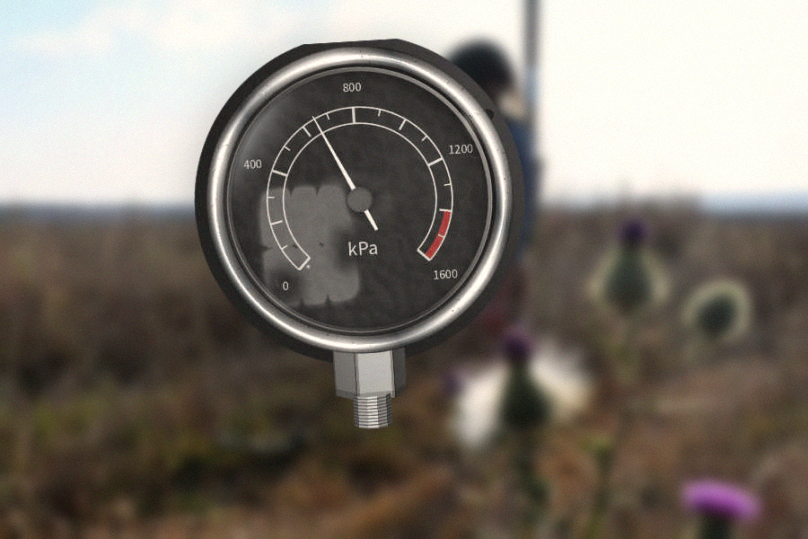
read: {"value": 650, "unit": "kPa"}
